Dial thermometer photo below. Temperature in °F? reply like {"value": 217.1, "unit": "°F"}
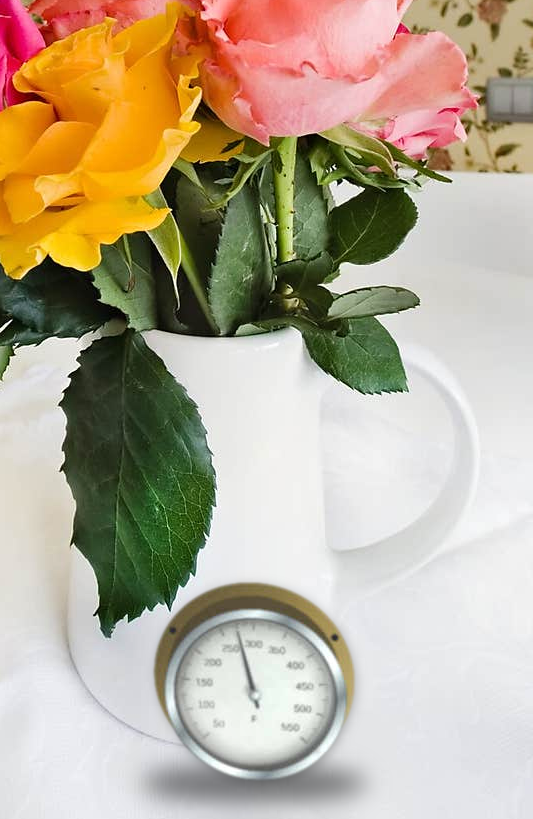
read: {"value": 275, "unit": "°F"}
